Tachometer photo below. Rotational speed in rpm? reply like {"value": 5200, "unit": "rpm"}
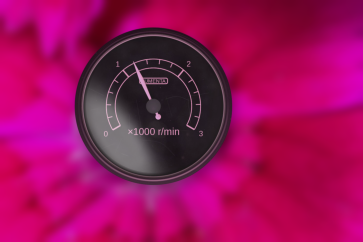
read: {"value": 1200, "unit": "rpm"}
